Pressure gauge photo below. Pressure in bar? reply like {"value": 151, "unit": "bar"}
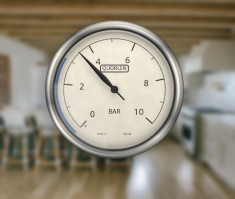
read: {"value": 3.5, "unit": "bar"}
